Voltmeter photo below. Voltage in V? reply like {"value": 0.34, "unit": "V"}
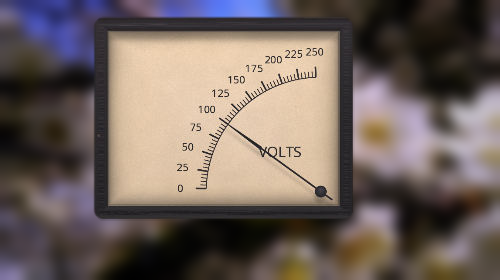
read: {"value": 100, "unit": "V"}
